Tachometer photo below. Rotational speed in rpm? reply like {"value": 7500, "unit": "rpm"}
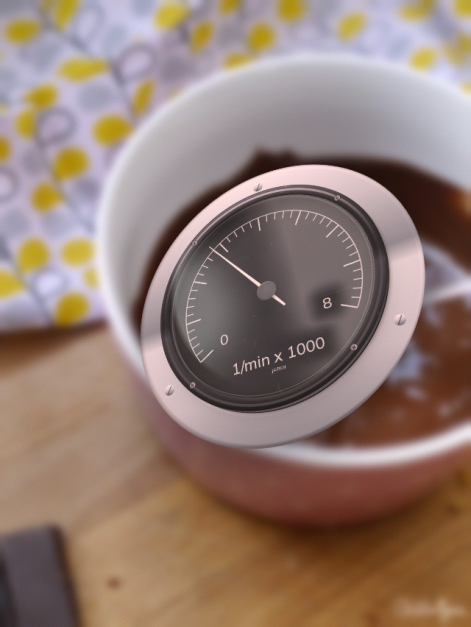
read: {"value": 2800, "unit": "rpm"}
